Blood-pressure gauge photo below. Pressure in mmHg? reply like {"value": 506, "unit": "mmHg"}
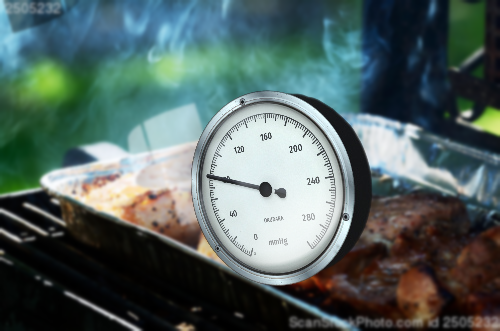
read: {"value": 80, "unit": "mmHg"}
